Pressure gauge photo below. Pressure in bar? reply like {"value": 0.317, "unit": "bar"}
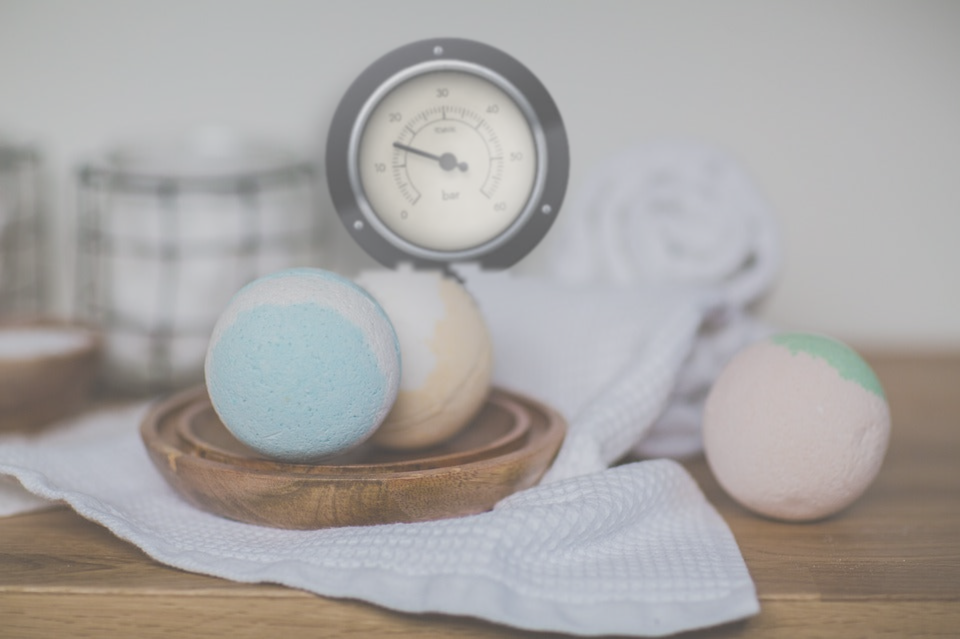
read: {"value": 15, "unit": "bar"}
